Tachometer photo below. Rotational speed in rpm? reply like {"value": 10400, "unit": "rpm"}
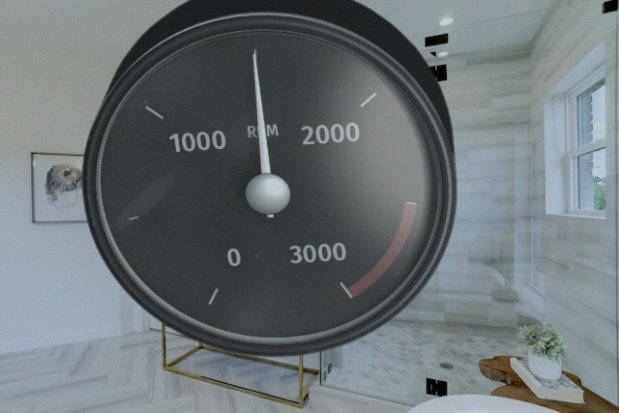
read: {"value": 1500, "unit": "rpm"}
